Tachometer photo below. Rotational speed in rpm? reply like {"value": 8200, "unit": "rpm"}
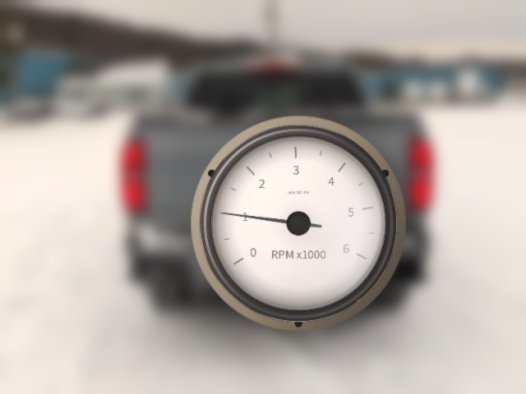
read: {"value": 1000, "unit": "rpm"}
